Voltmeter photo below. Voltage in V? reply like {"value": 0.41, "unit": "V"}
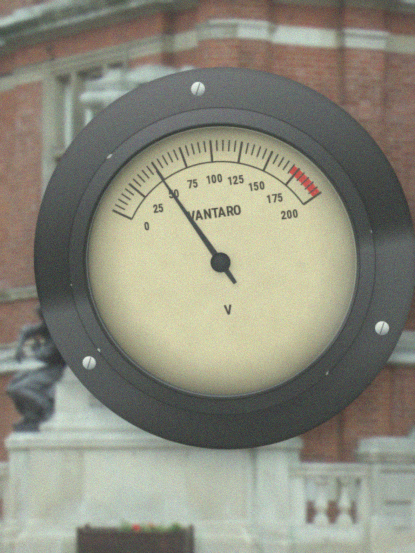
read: {"value": 50, "unit": "V"}
